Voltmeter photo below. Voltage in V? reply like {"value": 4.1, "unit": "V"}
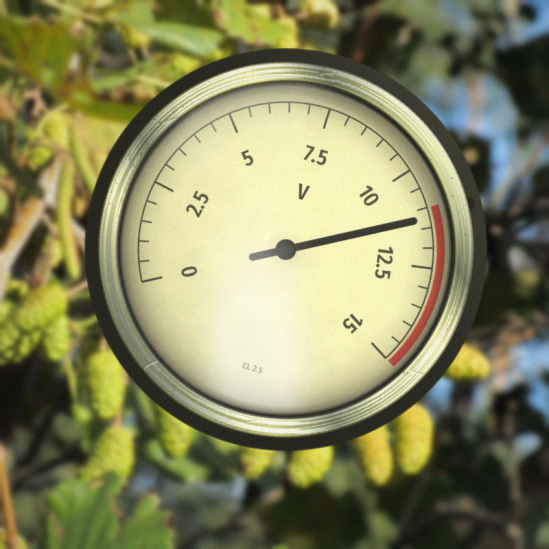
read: {"value": 11.25, "unit": "V"}
